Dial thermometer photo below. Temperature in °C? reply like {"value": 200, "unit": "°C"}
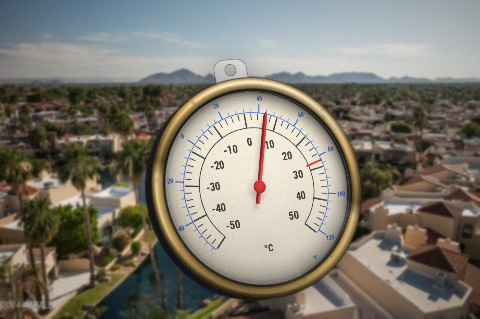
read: {"value": 6, "unit": "°C"}
